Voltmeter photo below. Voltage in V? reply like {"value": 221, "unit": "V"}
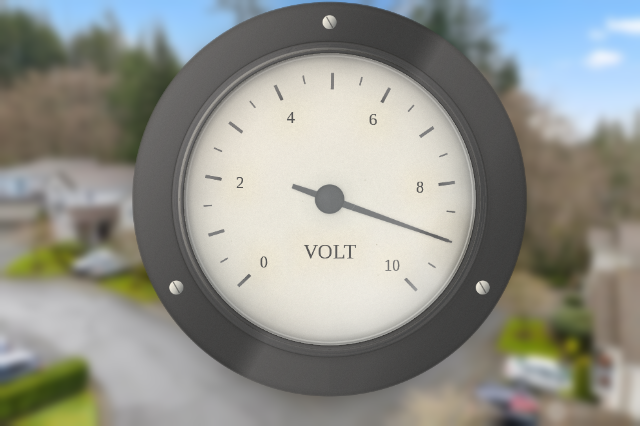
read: {"value": 9, "unit": "V"}
